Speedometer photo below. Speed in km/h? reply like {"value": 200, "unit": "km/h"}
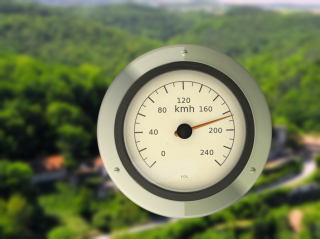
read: {"value": 185, "unit": "km/h"}
